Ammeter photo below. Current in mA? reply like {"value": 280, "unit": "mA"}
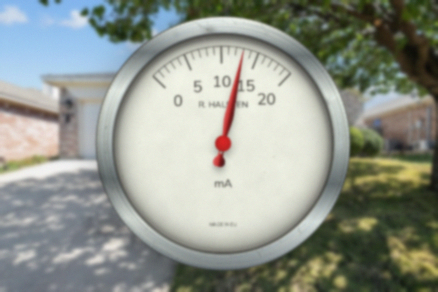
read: {"value": 13, "unit": "mA"}
